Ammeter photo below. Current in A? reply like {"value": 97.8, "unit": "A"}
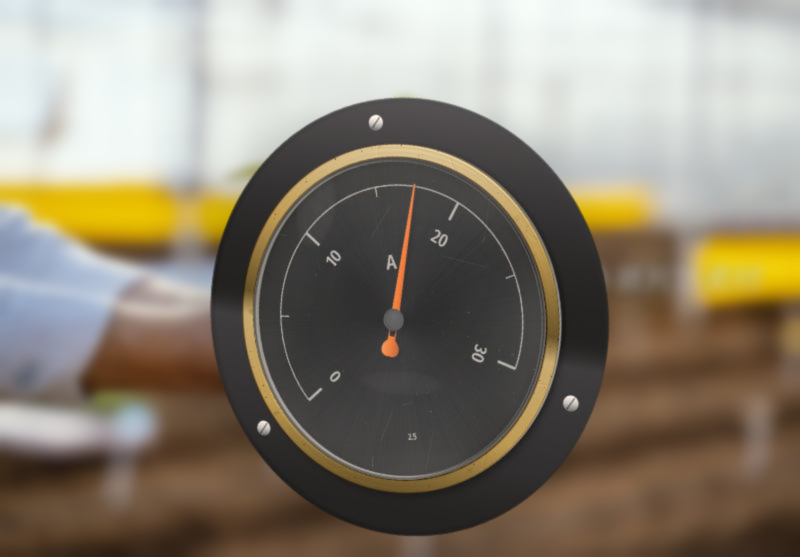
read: {"value": 17.5, "unit": "A"}
